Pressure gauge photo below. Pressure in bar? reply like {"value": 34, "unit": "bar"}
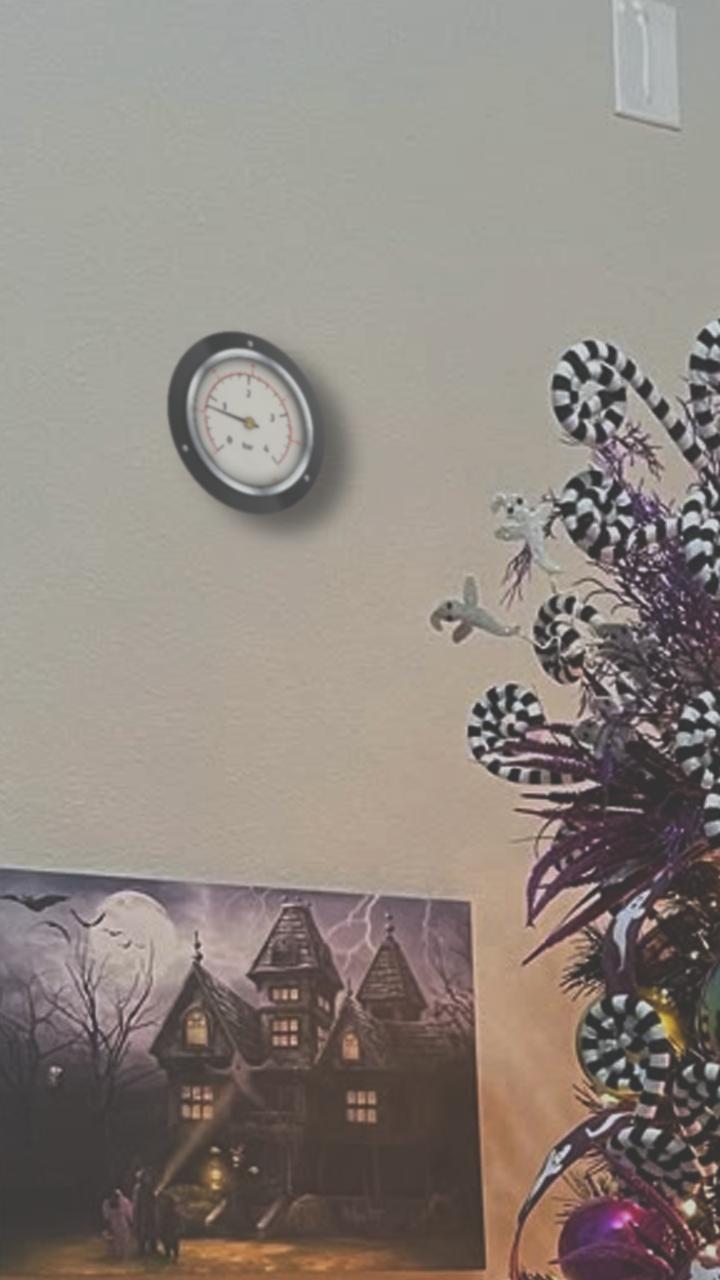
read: {"value": 0.8, "unit": "bar"}
